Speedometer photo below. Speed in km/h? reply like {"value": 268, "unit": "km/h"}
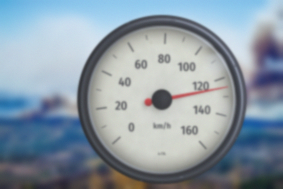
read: {"value": 125, "unit": "km/h"}
